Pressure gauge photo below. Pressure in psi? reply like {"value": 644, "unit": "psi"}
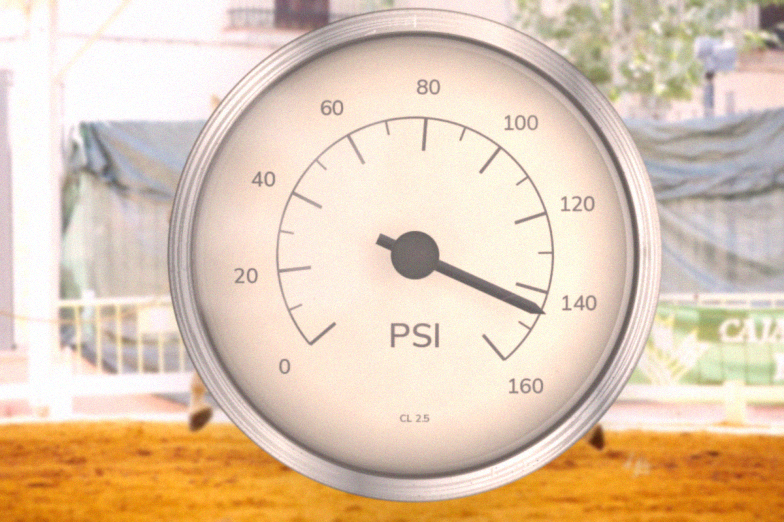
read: {"value": 145, "unit": "psi"}
